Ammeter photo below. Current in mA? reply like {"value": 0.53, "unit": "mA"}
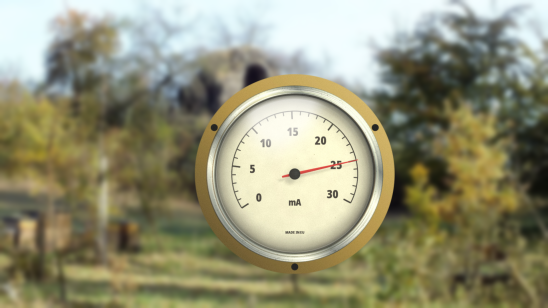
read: {"value": 25, "unit": "mA"}
